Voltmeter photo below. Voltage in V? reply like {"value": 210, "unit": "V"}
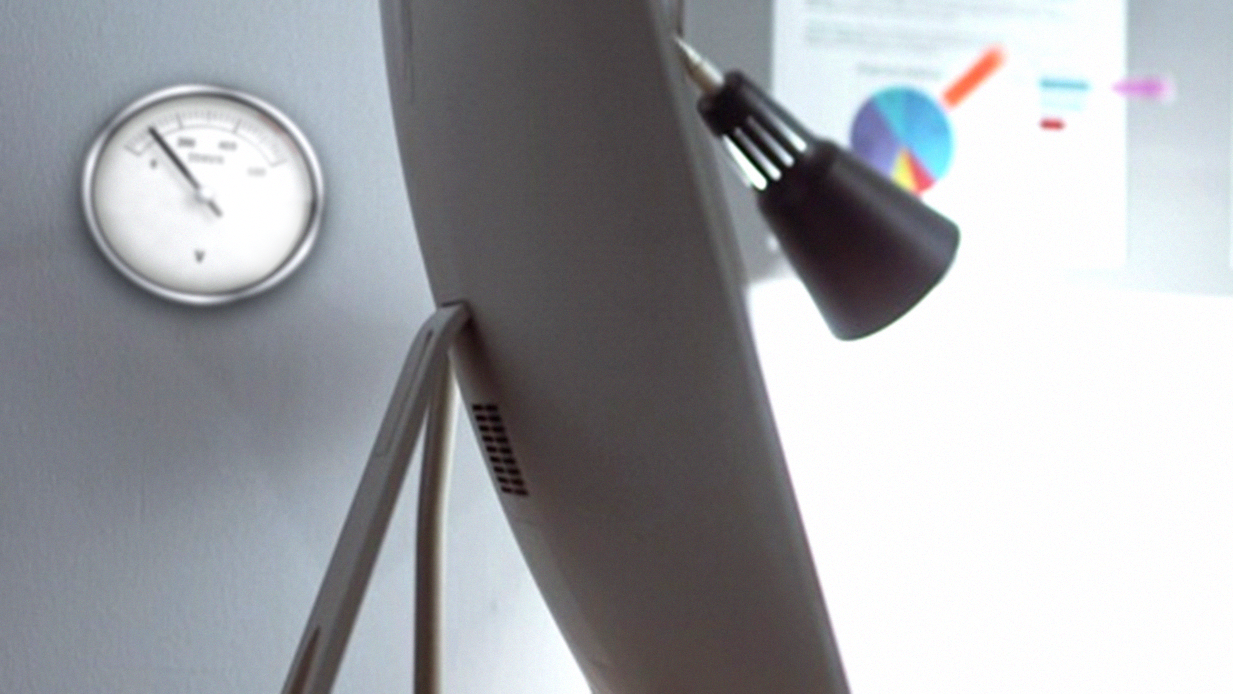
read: {"value": 100, "unit": "V"}
